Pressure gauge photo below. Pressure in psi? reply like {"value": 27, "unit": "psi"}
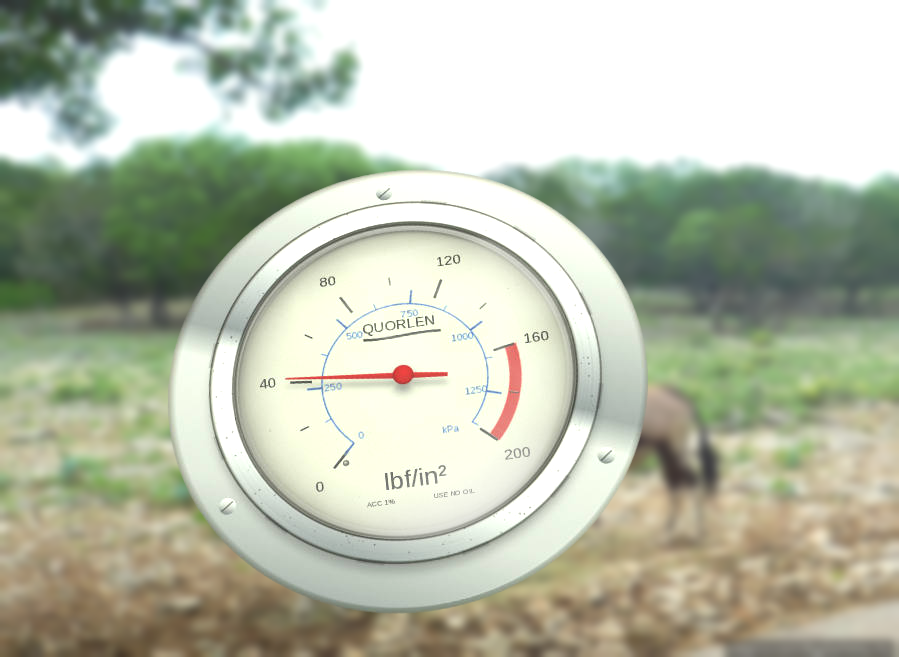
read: {"value": 40, "unit": "psi"}
